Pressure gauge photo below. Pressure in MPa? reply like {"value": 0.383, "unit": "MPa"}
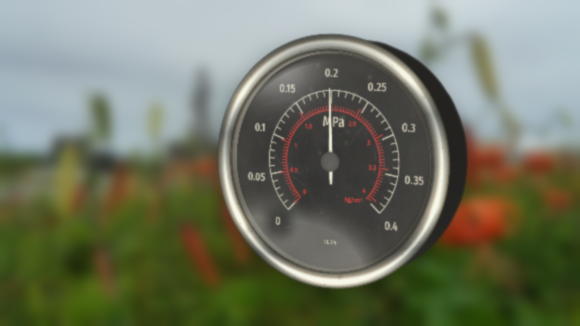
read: {"value": 0.2, "unit": "MPa"}
